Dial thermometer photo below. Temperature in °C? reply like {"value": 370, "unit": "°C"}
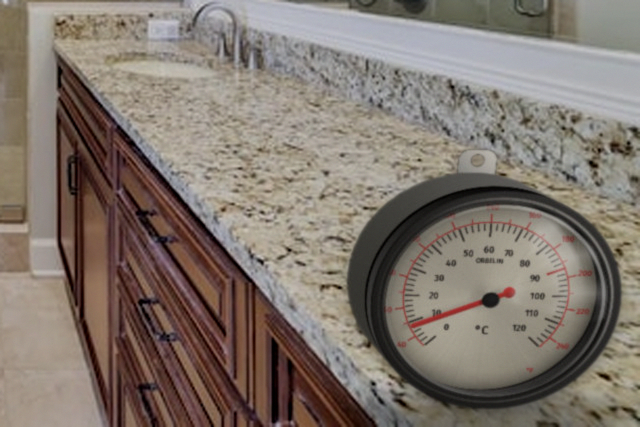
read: {"value": 10, "unit": "°C"}
